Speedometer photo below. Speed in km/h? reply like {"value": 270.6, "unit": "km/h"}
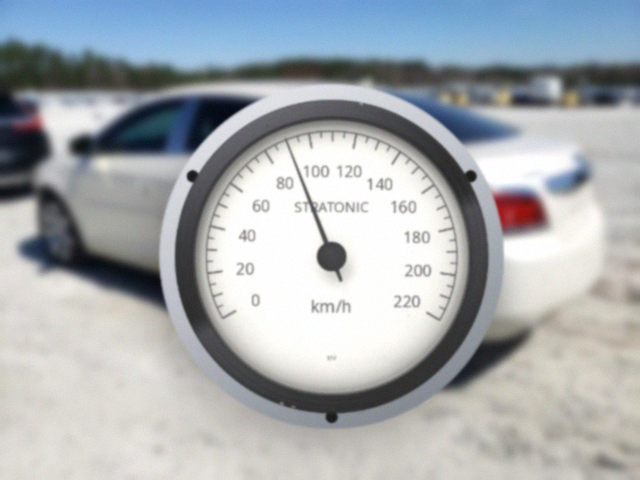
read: {"value": 90, "unit": "km/h"}
